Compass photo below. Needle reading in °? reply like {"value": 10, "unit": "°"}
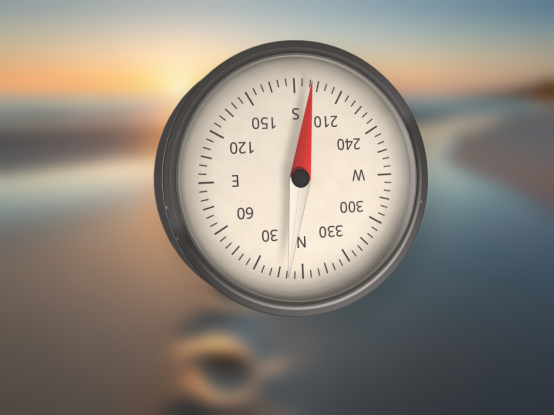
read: {"value": 190, "unit": "°"}
